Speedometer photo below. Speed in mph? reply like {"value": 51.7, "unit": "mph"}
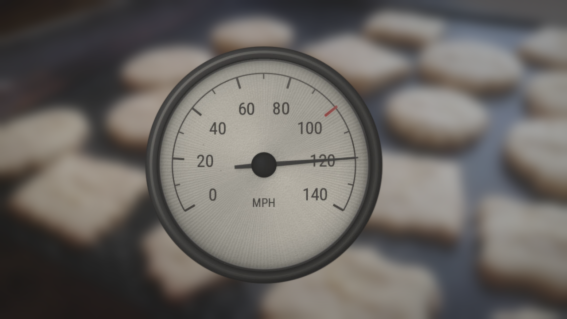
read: {"value": 120, "unit": "mph"}
